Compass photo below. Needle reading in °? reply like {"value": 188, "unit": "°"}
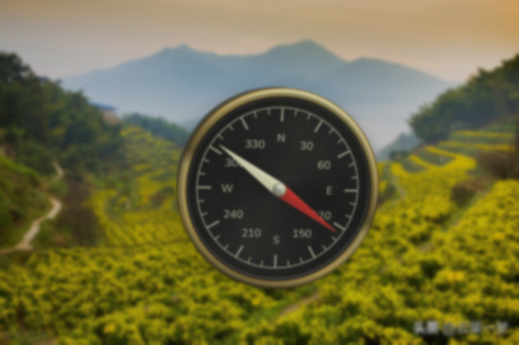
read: {"value": 125, "unit": "°"}
